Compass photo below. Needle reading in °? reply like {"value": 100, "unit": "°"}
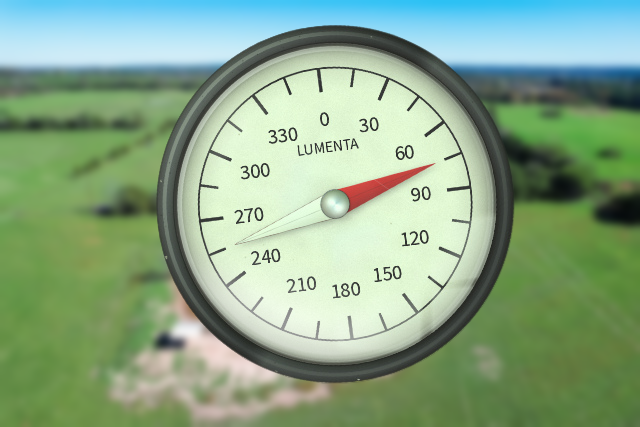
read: {"value": 75, "unit": "°"}
